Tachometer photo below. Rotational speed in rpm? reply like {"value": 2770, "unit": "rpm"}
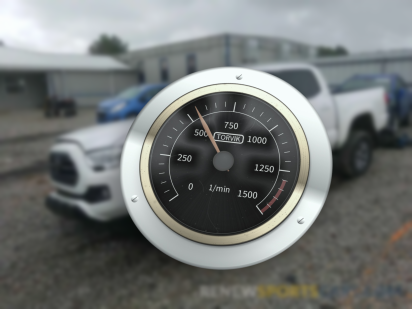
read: {"value": 550, "unit": "rpm"}
